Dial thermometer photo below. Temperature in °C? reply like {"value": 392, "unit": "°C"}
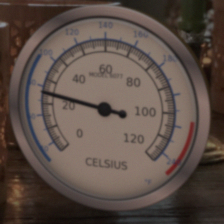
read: {"value": 25, "unit": "°C"}
